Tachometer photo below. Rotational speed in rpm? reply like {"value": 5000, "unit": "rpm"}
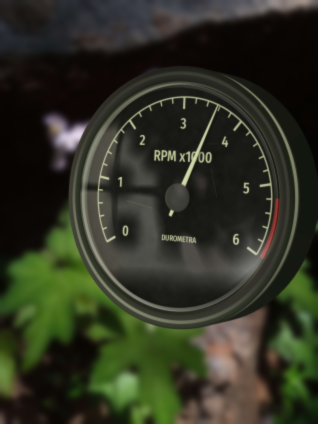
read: {"value": 3600, "unit": "rpm"}
